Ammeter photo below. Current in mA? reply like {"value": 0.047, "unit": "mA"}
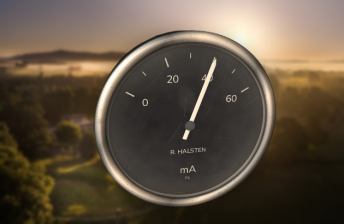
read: {"value": 40, "unit": "mA"}
